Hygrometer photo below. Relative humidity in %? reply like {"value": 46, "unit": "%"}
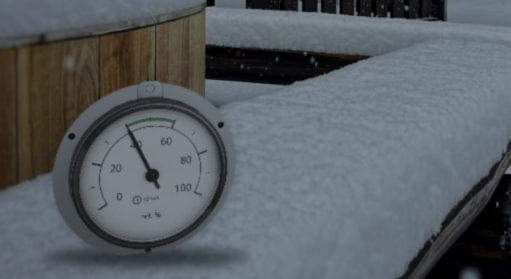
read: {"value": 40, "unit": "%"}
